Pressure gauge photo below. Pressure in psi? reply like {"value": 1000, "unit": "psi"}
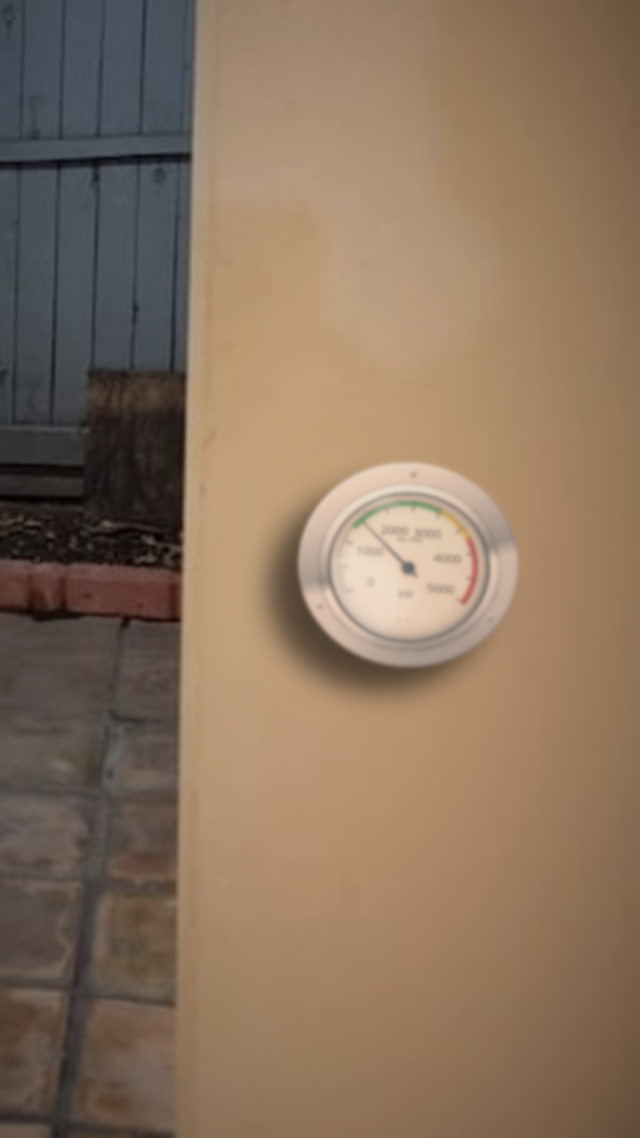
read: {"value": 1500, "unit": "psi"}
